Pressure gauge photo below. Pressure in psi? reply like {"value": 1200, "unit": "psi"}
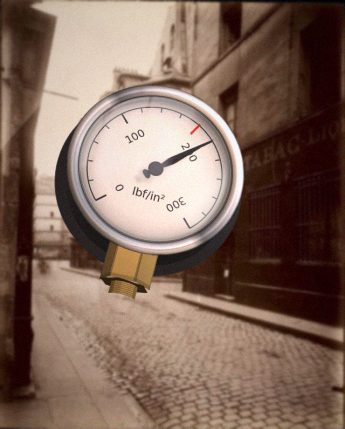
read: {"value": 200, "unit": "psi"}
